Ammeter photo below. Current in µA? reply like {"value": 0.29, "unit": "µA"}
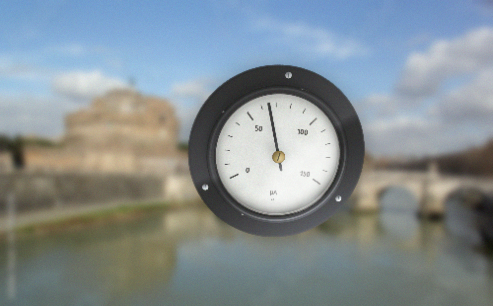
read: {"value": 65, "unit": "µA"}
